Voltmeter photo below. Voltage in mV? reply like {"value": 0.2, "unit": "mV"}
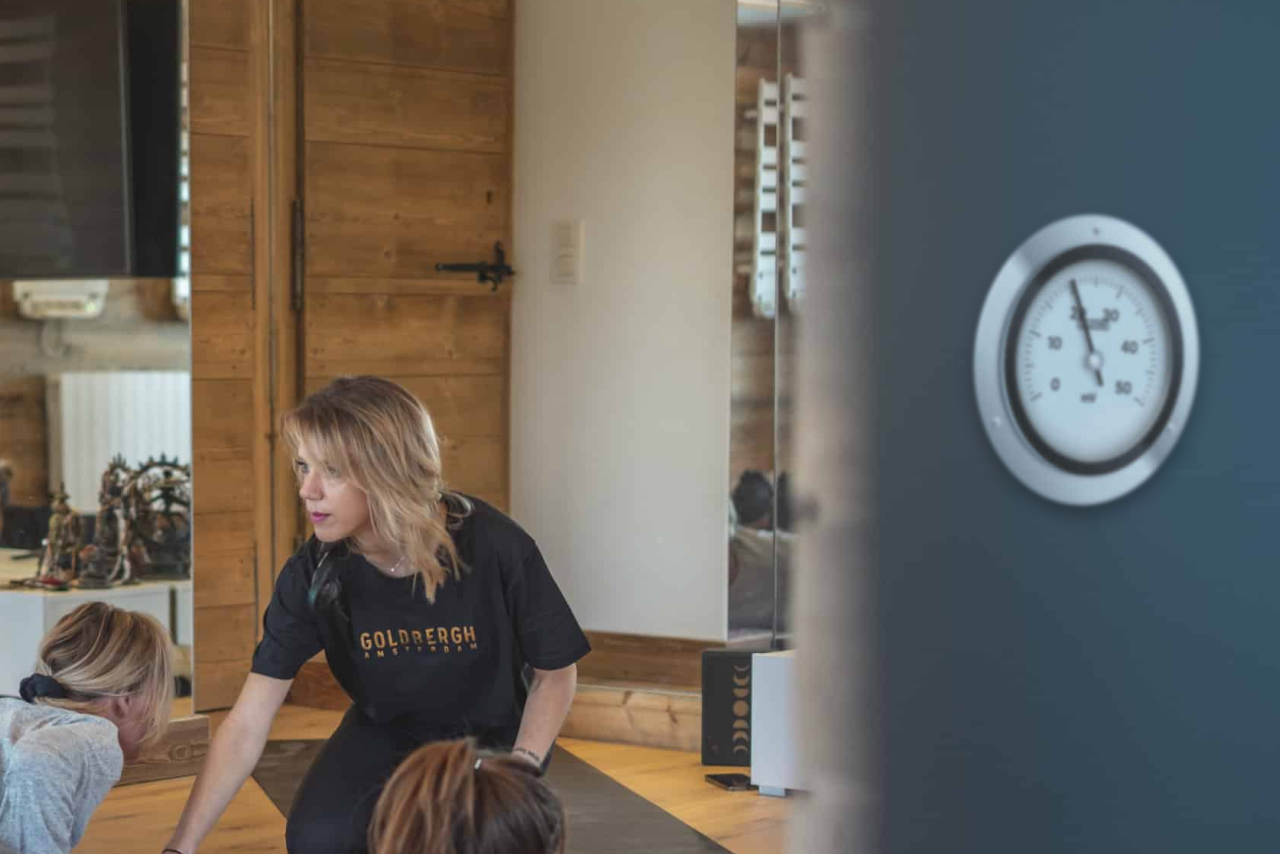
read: {"value": 20, "unit": "mV"}
